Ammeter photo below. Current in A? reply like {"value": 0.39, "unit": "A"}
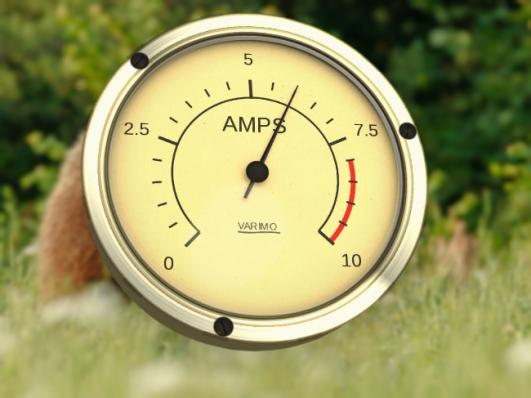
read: {"value": 6, "unit": "A"}
